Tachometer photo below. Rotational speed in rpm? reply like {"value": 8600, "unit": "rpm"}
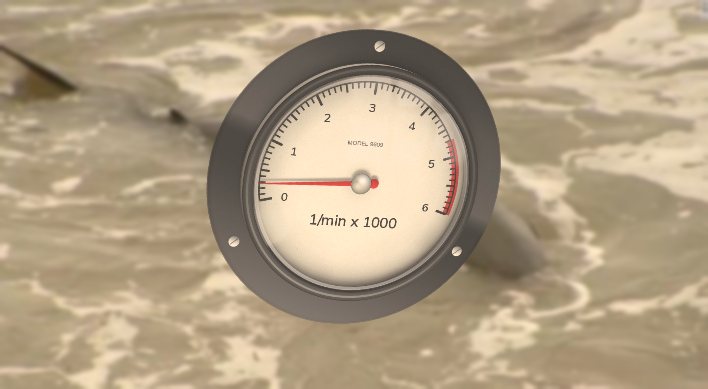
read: {"value": 300, "unit": "rpm"}
